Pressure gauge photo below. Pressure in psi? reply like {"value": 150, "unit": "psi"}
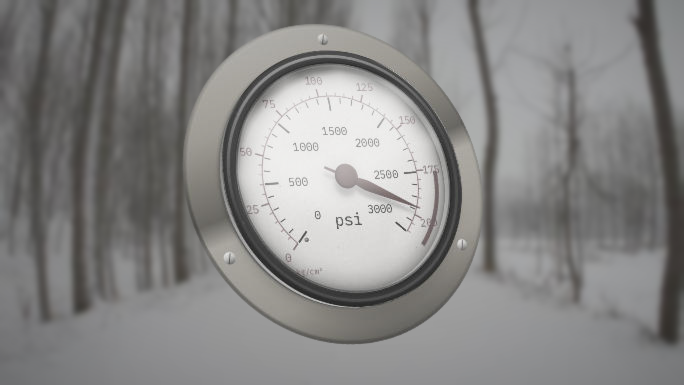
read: {"value": 2800, "unit": "psi"}
